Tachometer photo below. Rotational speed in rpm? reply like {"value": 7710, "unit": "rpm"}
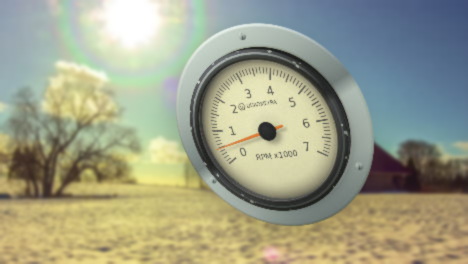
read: {"value": 500, "unit": "rpm"}
